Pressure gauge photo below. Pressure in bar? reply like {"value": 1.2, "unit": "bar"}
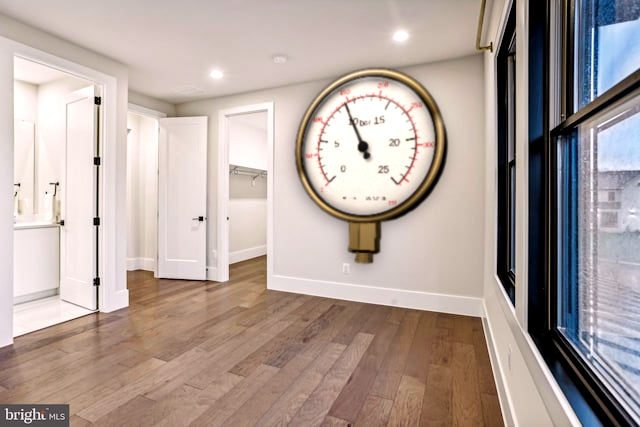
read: {"value": 10, "unit": "bar"}
